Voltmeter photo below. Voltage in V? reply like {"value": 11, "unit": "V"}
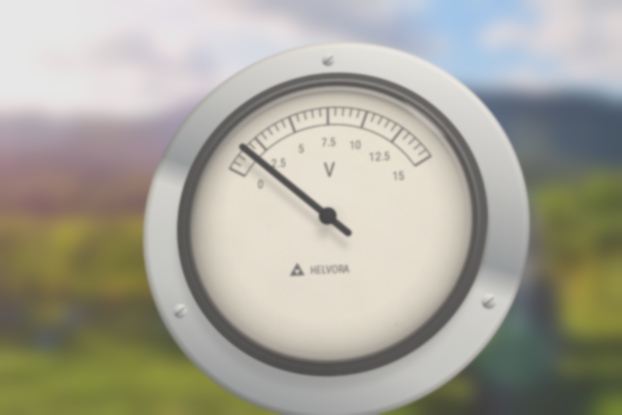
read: {"value": 1.5, "unit": "V"}
